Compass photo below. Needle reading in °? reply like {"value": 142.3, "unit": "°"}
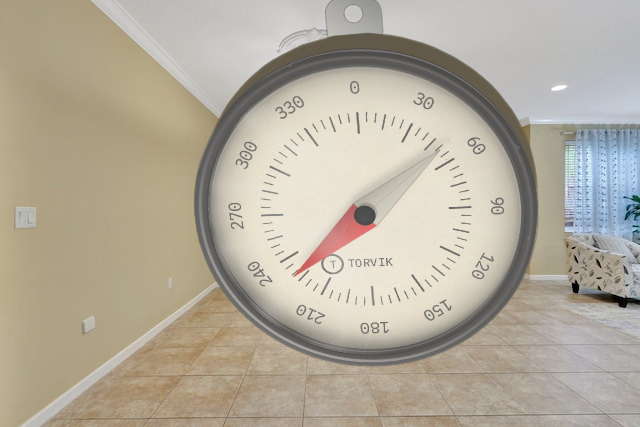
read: {"value": 230, "unit": "°"}
